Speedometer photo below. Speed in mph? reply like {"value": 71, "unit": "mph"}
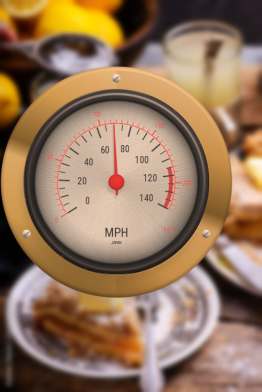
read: {"value": 70, "unit": "mph"}
